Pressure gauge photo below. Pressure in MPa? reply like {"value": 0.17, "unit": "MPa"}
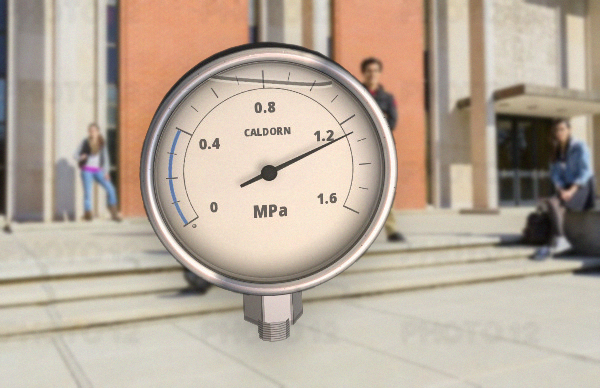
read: {"value": 1.25, "unit": "MPa"}
